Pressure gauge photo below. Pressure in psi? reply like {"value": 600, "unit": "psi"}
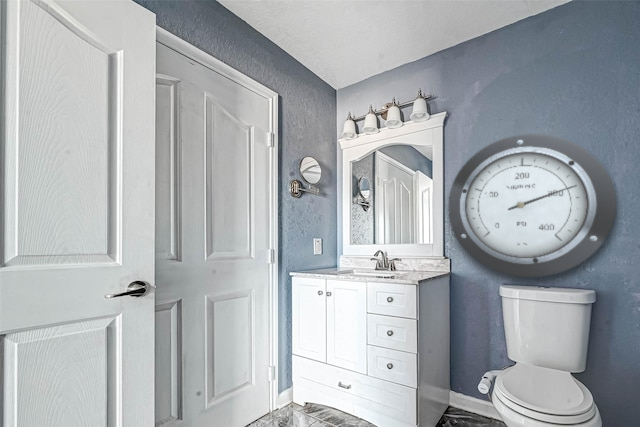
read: {"value": 300, "unit": "psi"}
